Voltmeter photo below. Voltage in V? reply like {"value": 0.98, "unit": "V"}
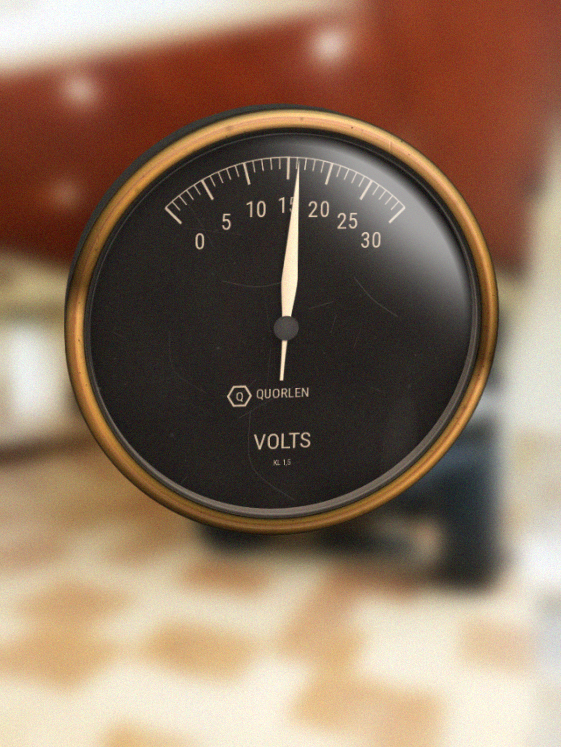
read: {"value": 16, "unit": "V"}
